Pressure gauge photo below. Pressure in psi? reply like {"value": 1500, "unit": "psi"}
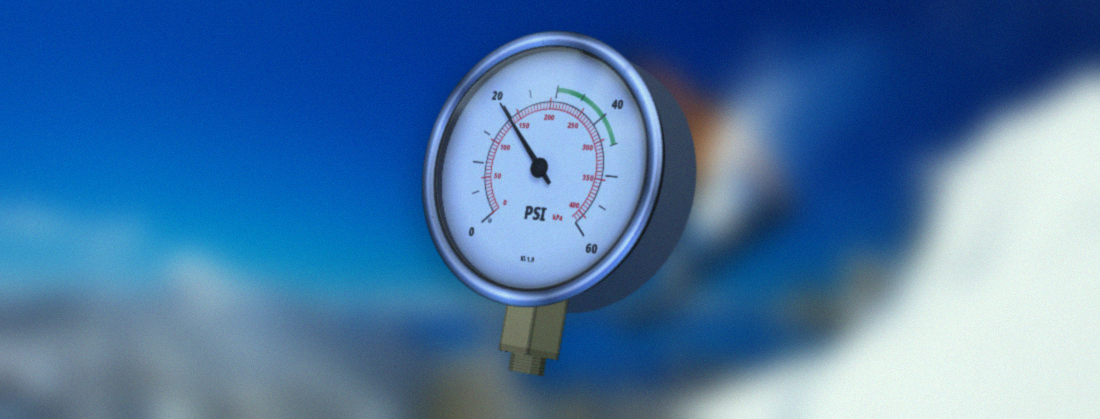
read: {"value": 20, "unit": "psi"}
